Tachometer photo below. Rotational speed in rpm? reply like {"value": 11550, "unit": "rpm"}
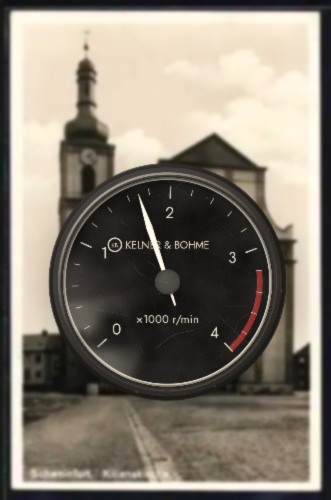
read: {"value": 1700, "unit": "rpm"}
